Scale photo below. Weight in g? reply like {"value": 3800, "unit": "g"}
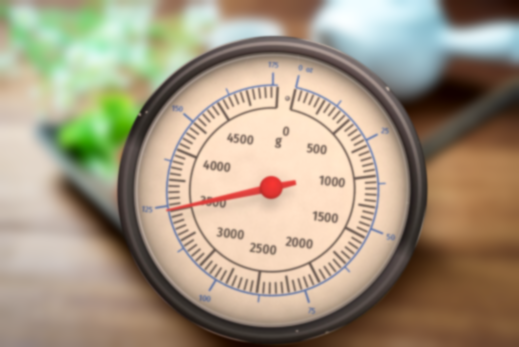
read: {"value": 3500, "unit": "g"}
